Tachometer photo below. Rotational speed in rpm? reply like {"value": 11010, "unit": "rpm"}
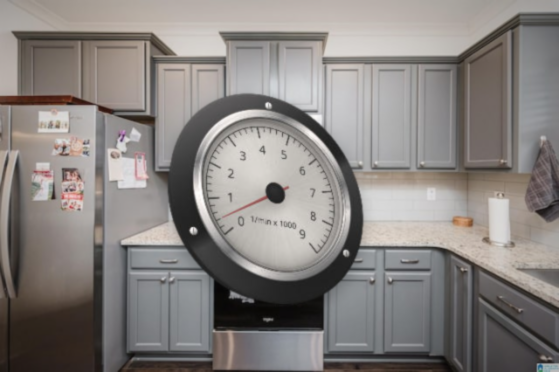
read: {"value": 400, "unit": "rpm"}
